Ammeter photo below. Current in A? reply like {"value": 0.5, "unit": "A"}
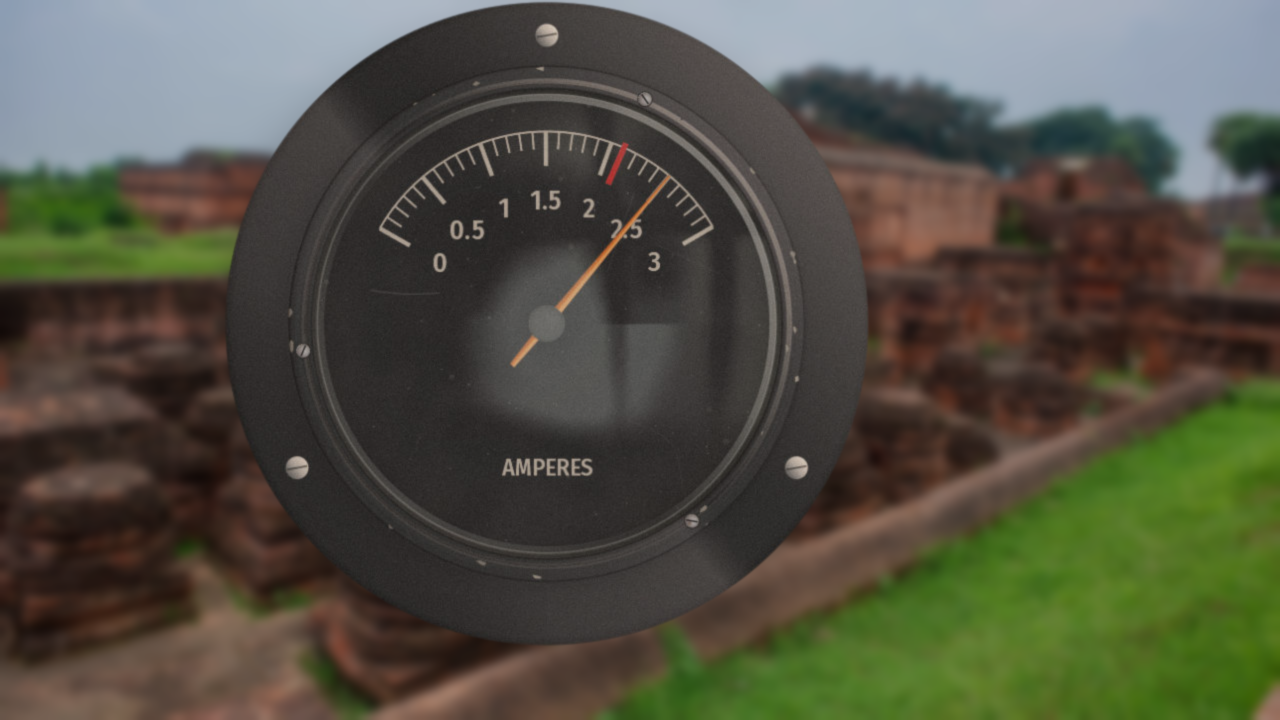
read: {"value": 2.5, "unit": "A"}
